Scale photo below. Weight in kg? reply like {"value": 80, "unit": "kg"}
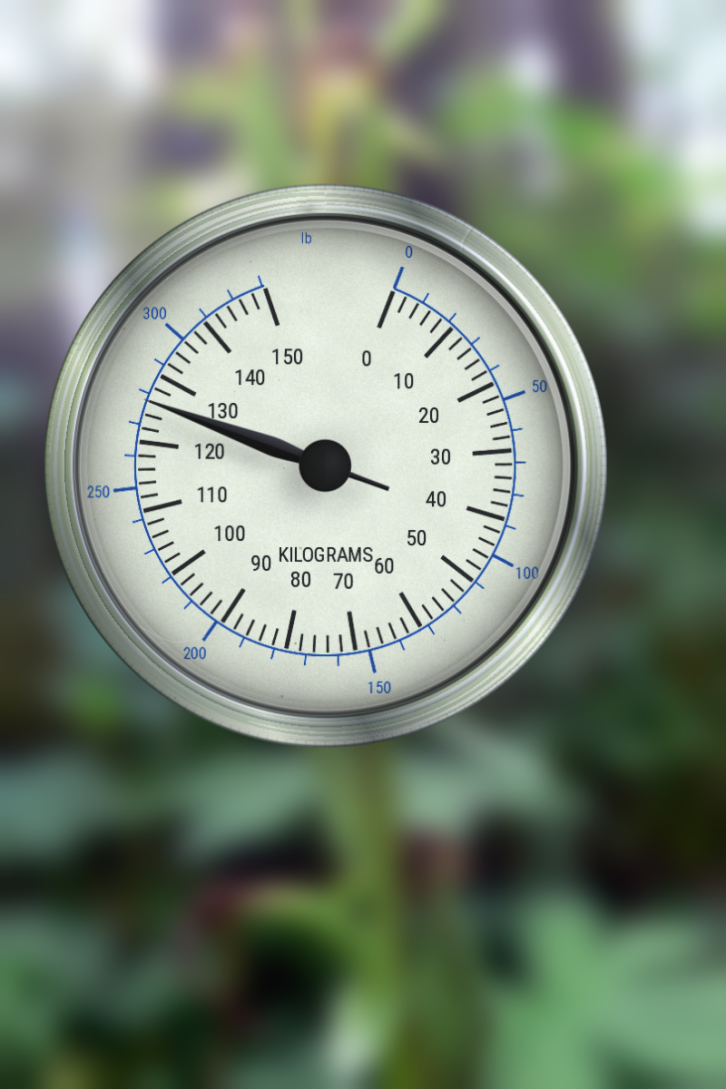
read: {"value": 126, "unit": "kg"}
